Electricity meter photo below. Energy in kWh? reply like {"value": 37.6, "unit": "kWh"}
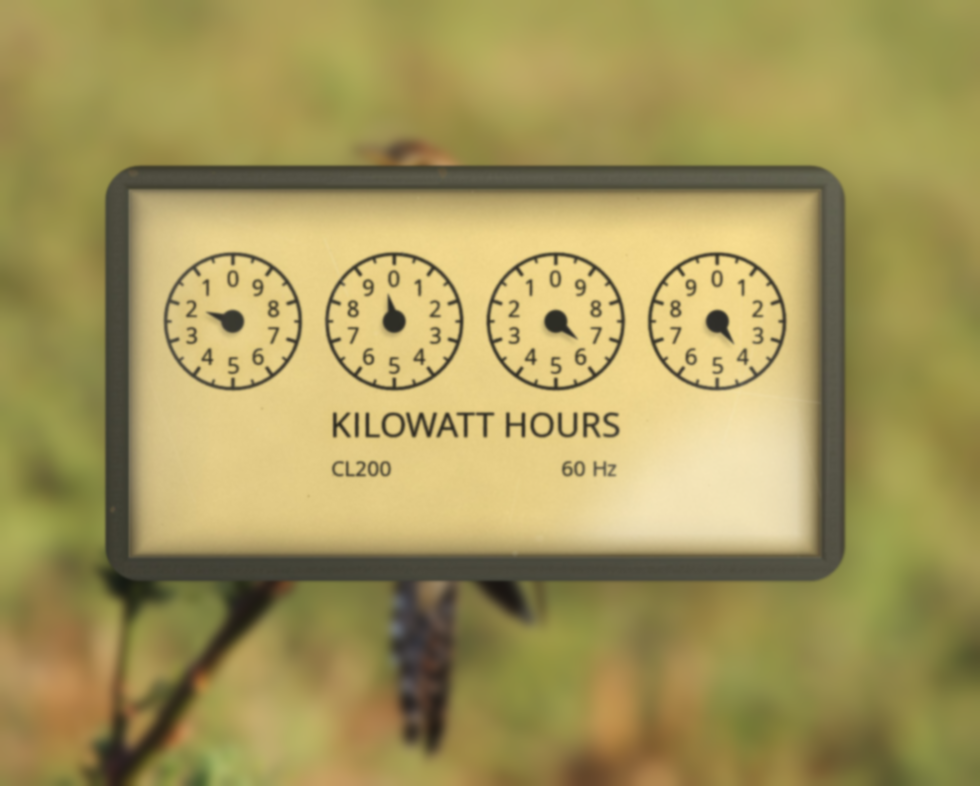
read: {"value": 1964, "unit": "kWh"}
